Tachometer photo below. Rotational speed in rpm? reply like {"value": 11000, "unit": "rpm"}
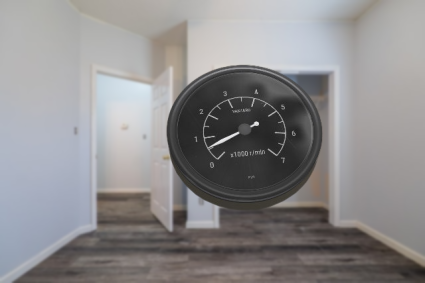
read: {"value": 500, "unit": "rpm"}
